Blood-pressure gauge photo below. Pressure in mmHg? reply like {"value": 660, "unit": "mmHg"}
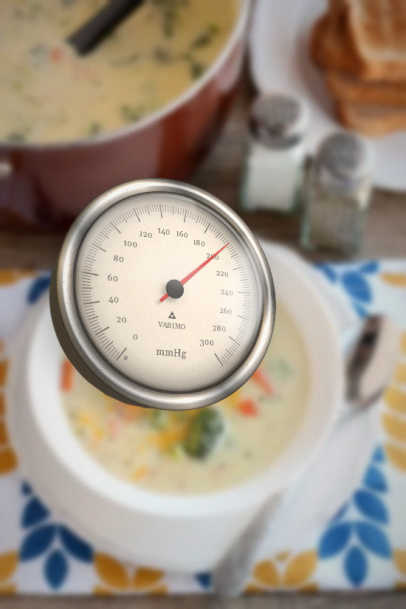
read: {"value": 200, "unit": "mmHg"}
